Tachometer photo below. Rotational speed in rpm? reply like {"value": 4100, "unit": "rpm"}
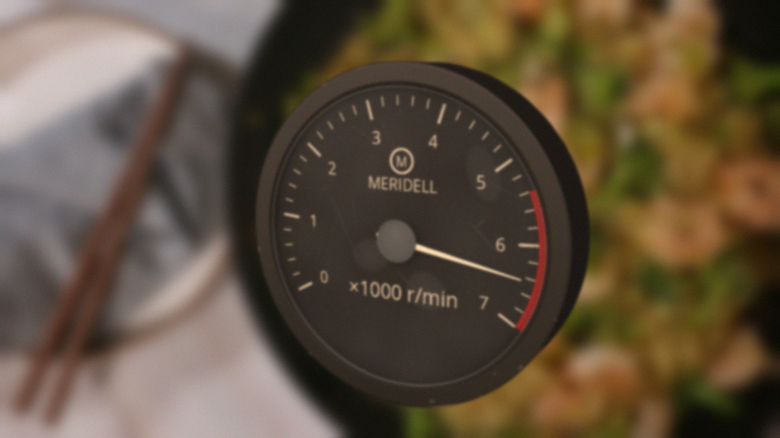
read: {"value": 6400, "unit": "rpm"}
